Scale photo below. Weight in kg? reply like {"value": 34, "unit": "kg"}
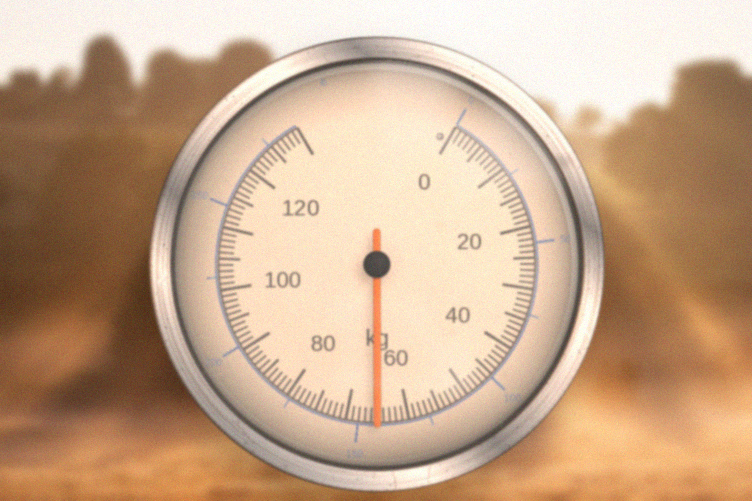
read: {"value": 65, "unit": "kg"}
